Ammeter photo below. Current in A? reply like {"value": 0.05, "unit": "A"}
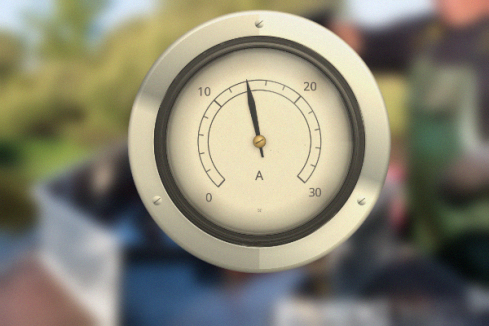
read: {"value": 14, "unit": "A"}
